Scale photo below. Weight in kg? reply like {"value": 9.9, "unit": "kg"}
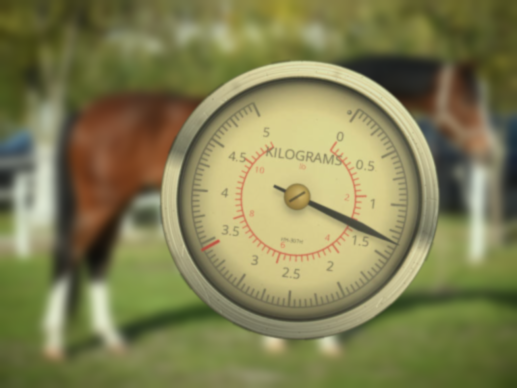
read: {"value": 1.35, "unit": "kg"}
